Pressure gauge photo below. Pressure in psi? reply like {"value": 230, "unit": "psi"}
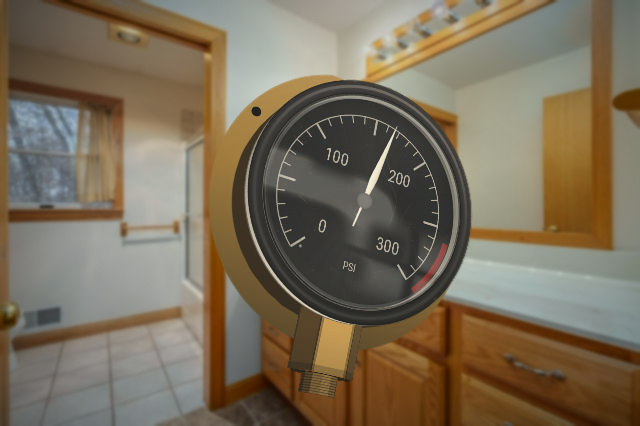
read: {"value": 165, "unit": "psi"}
